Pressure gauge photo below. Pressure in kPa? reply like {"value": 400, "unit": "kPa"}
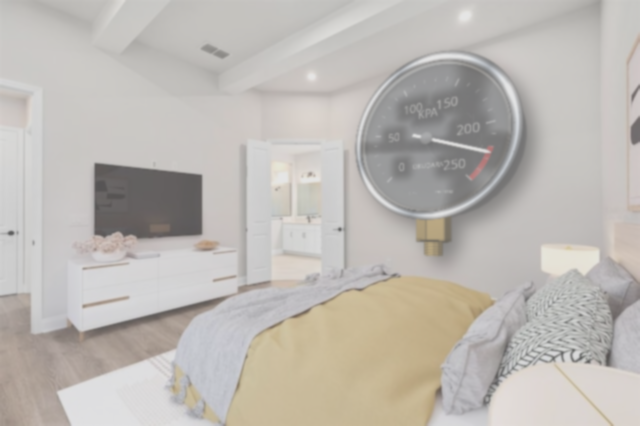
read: {"value": 225, "unit": "kPa"}
